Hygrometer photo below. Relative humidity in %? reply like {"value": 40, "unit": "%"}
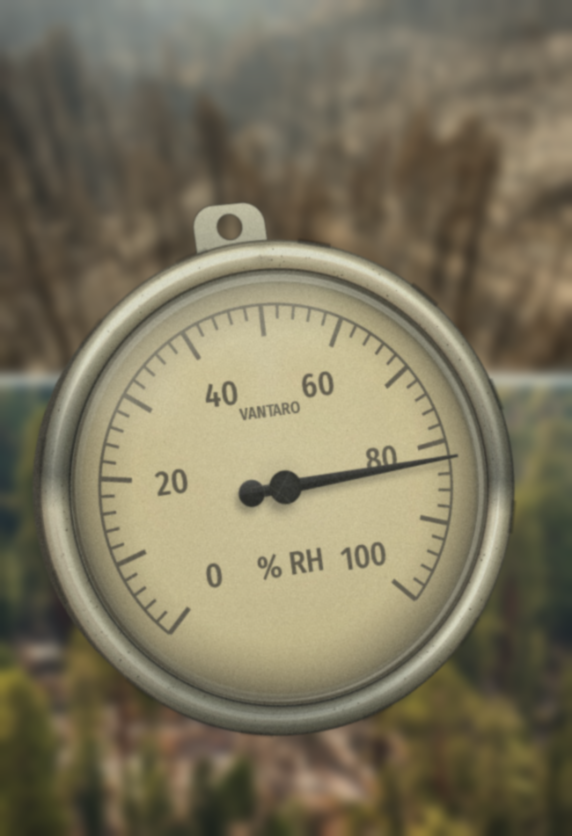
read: {"value": 82, "unit": "%"}
